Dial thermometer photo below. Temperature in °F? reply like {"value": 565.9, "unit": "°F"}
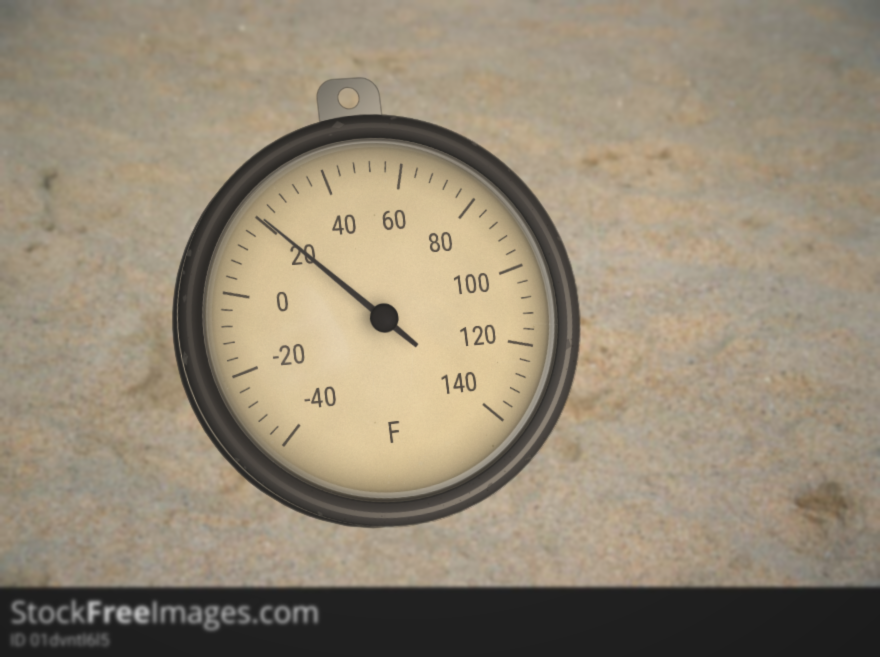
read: {"value": 20, "unit": "°F"}
